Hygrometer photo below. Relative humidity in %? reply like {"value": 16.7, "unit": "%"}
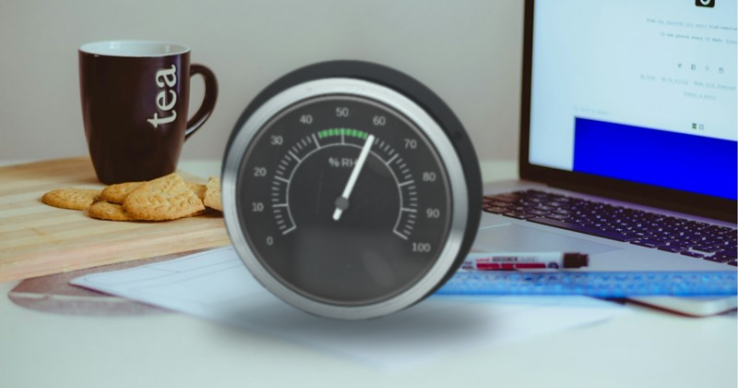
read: {"value": 60, "unit": "%"}
